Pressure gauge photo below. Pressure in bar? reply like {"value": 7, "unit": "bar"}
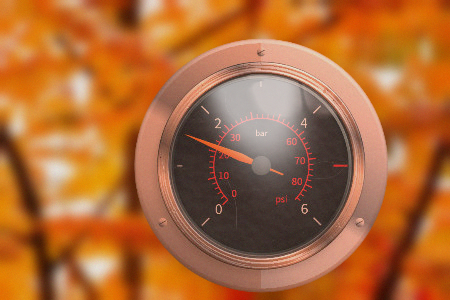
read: {"value": 1.5, "unit": "bar"}
